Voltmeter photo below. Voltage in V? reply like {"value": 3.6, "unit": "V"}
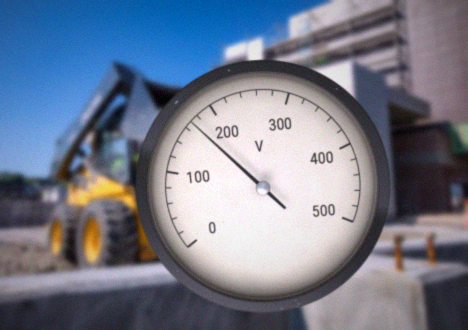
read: {"value": 170, "unit": "V"}
